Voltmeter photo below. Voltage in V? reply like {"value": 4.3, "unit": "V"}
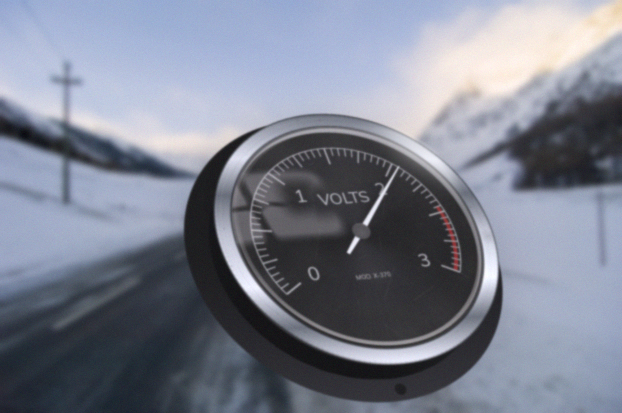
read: {"value": 2.05, "unit": "V"}
